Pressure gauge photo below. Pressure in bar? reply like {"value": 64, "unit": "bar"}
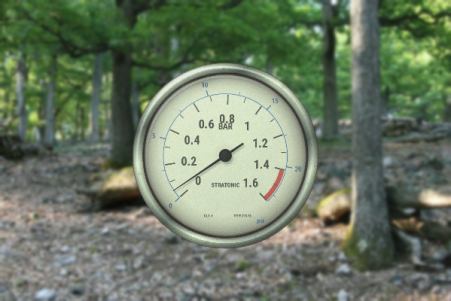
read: {"value": 0.05, "unit": "bar"}
